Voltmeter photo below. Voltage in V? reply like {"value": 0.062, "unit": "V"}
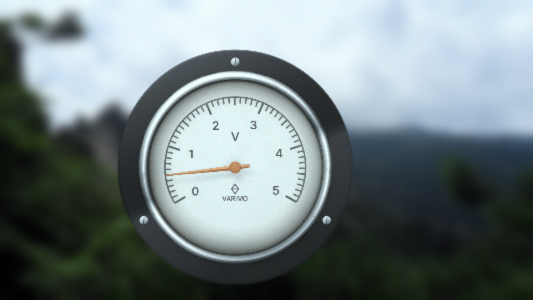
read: {"value": 0.5, "unit": "V"}
